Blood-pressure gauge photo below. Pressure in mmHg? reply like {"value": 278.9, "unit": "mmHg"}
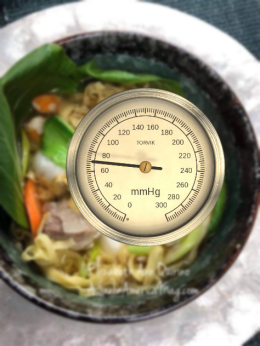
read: {"value": 70, "unit": "mmHg"}
